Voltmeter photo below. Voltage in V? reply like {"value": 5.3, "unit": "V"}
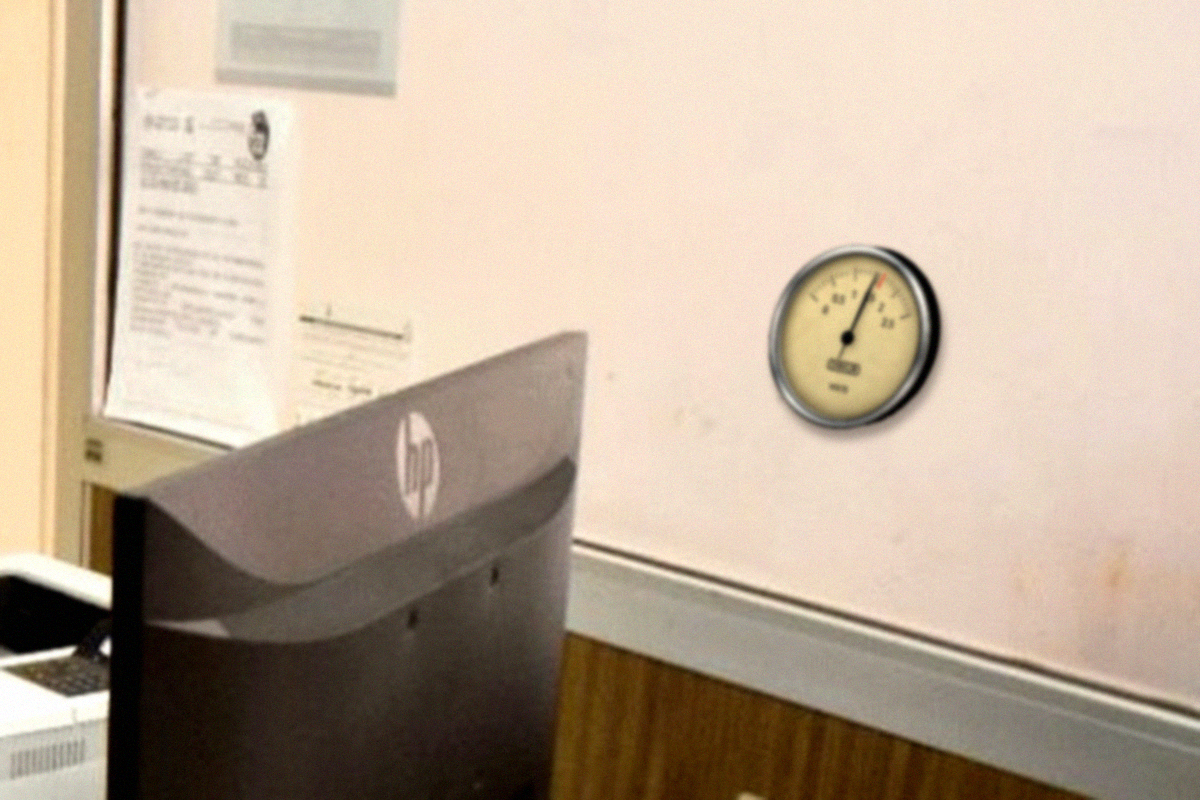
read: {"value": 1.5, "unit": "V"}
